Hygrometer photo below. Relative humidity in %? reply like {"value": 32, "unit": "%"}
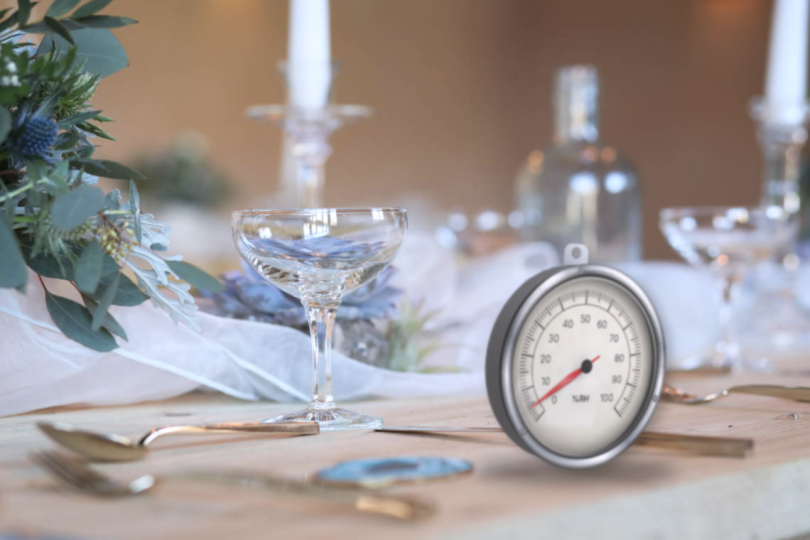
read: {"value": 5, "unit": "%"}
